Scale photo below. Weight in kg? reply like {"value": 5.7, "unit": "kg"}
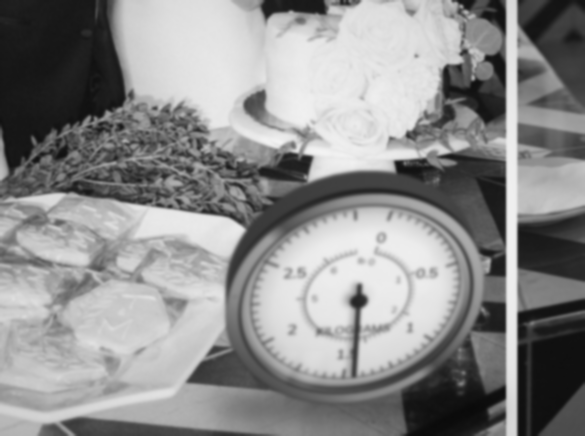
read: {"value": 1.45, "unit": "kg"}
